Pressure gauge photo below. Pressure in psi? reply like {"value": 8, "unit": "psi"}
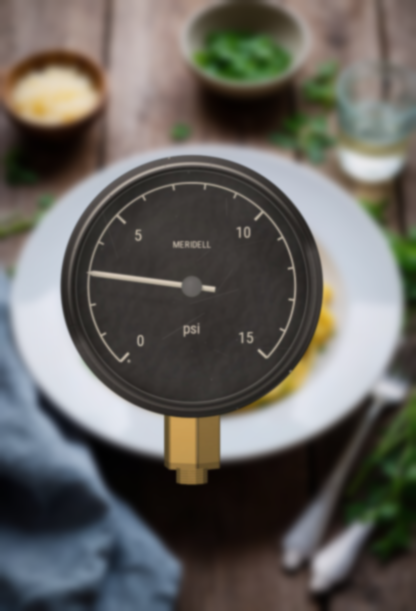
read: {"value": 3, "unit": "psi"}
